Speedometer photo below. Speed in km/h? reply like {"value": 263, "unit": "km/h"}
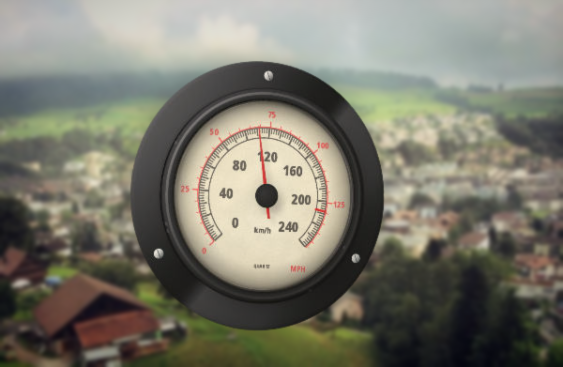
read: {"value": 110, "unit": "km/h"}
